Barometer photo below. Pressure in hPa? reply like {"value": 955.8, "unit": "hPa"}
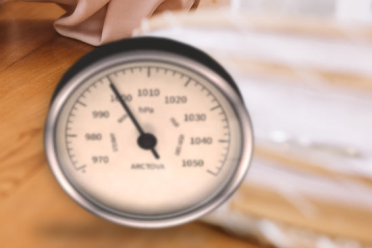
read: {"value": 1000, "unit": "hPa"}
